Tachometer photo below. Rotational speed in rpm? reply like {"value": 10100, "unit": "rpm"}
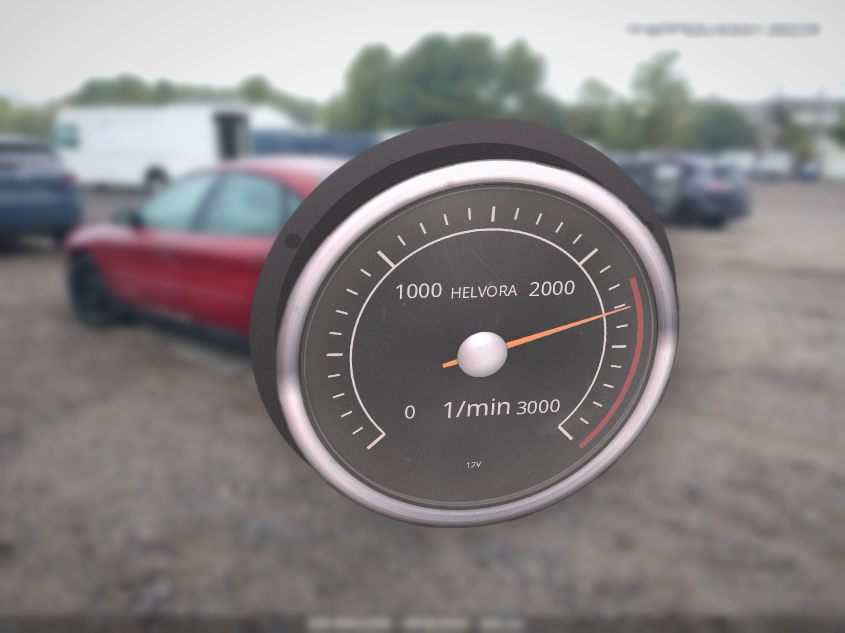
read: {"value": 2300, "unit": "rpm"}
